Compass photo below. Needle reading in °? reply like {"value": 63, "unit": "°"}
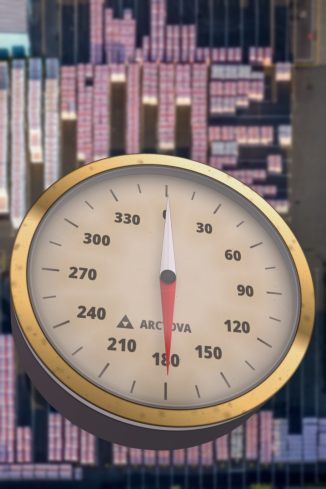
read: {"value": 180, "unit": "°"}
